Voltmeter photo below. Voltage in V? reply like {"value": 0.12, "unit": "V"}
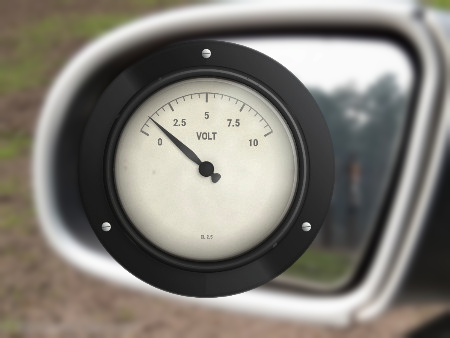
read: {"value": 1, "unit": "V"}
